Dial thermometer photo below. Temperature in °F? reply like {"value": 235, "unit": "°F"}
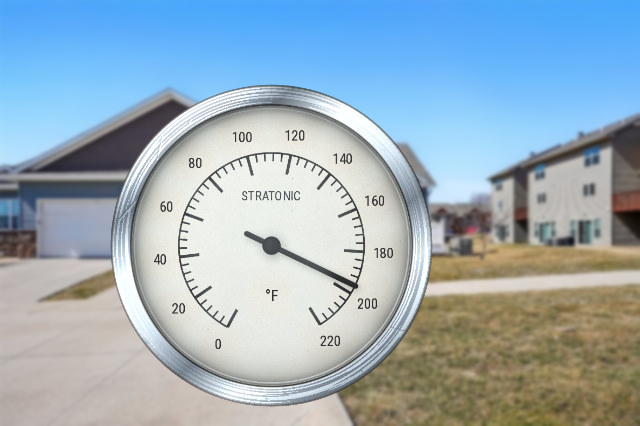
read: {"value": 196, "unit": "°F"}
